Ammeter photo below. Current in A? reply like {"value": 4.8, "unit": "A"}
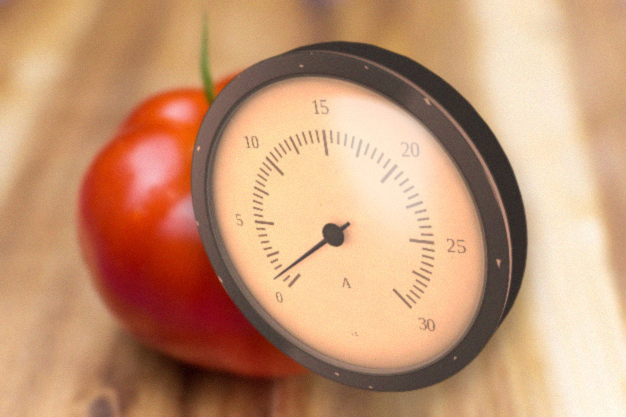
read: {"value": 1, "unit": "A"}
